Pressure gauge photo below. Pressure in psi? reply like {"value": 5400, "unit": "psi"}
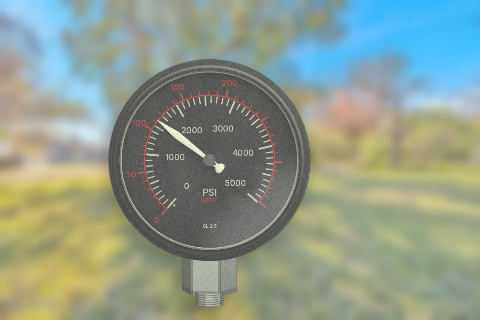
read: {"value": 1600, "unit": "psi"}
